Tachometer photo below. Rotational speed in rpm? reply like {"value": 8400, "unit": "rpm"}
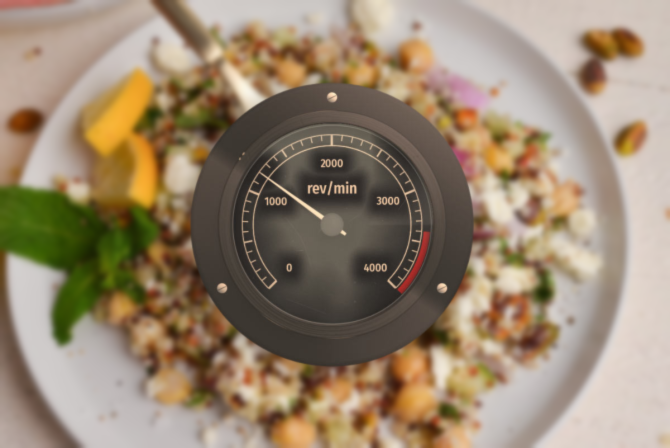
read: {"value": 1200, "unit": "rpm"}
